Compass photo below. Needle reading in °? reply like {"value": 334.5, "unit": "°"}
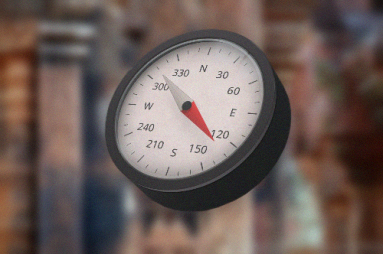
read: {"value": 130, "unit": "°"}
